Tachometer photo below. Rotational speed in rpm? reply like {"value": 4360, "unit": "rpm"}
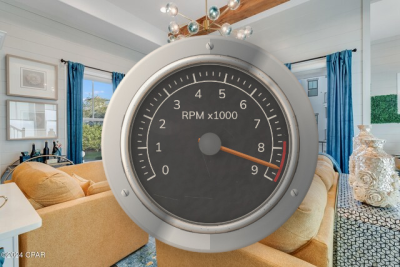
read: {"value": 8600, "unit": "rpm"}
